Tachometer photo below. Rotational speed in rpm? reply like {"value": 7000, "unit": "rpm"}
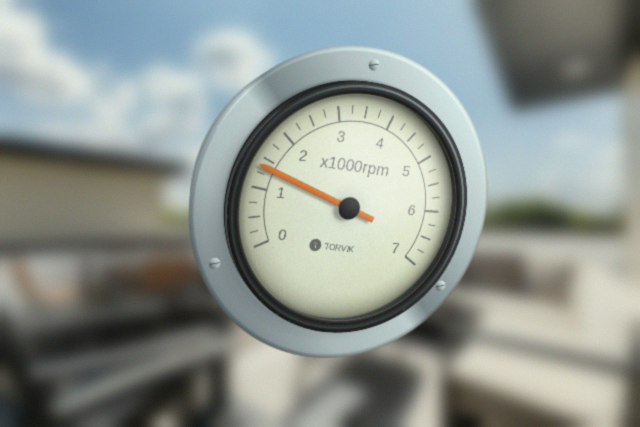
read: {"value": 1375, "unit": "rpm"}
